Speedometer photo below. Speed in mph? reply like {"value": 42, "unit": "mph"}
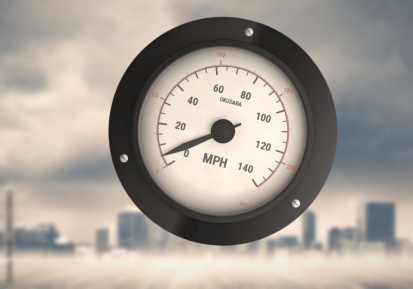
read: {"value": 5, "unit": "mph"}
